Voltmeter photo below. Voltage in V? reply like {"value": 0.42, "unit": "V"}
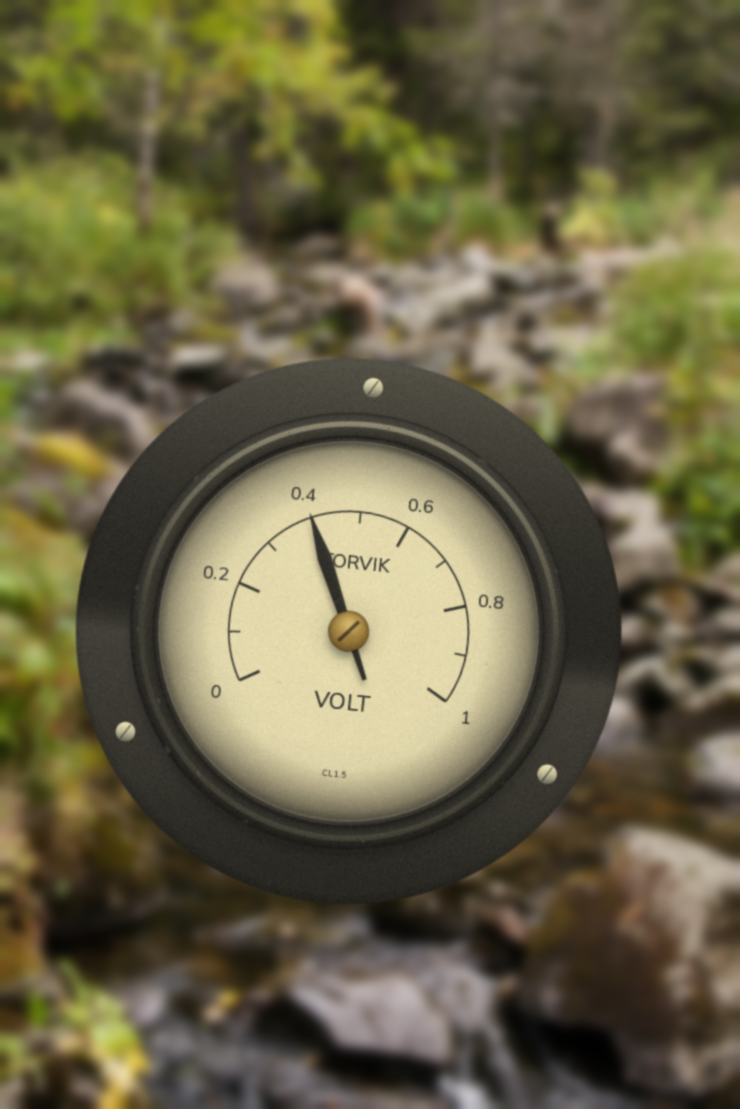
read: {"value": 0.4, "unit": "V"}
